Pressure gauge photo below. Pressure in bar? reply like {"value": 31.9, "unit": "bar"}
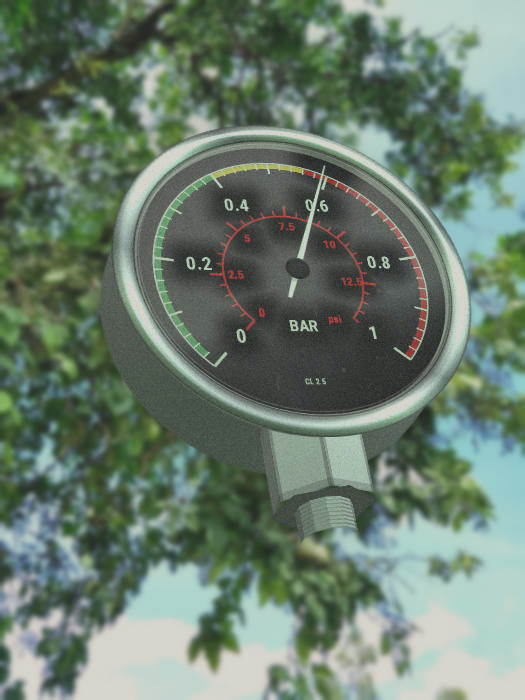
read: {"value": 0.59, "unit": "bar"}
